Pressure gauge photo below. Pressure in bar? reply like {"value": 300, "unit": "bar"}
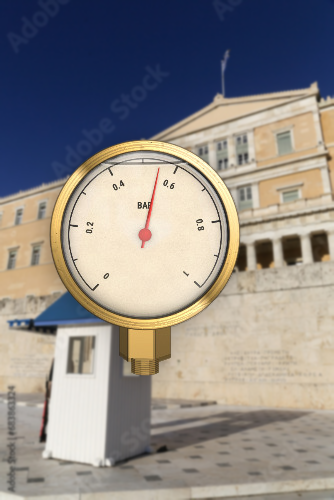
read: {"value": 0.55, "unit": "bar"}
